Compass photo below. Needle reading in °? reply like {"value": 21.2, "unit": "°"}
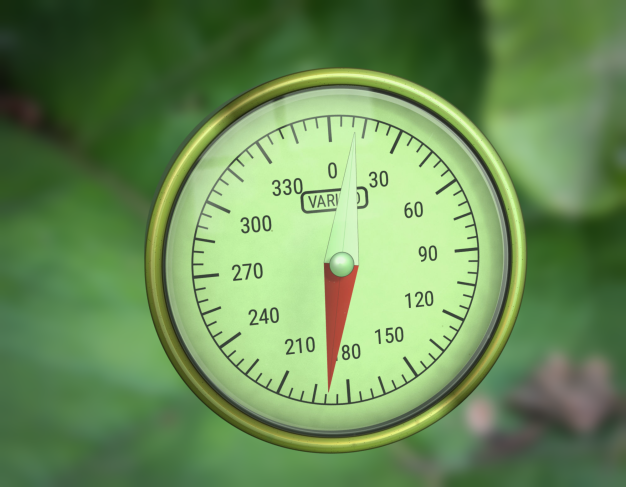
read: {"value": 190, "unit": "°"}
